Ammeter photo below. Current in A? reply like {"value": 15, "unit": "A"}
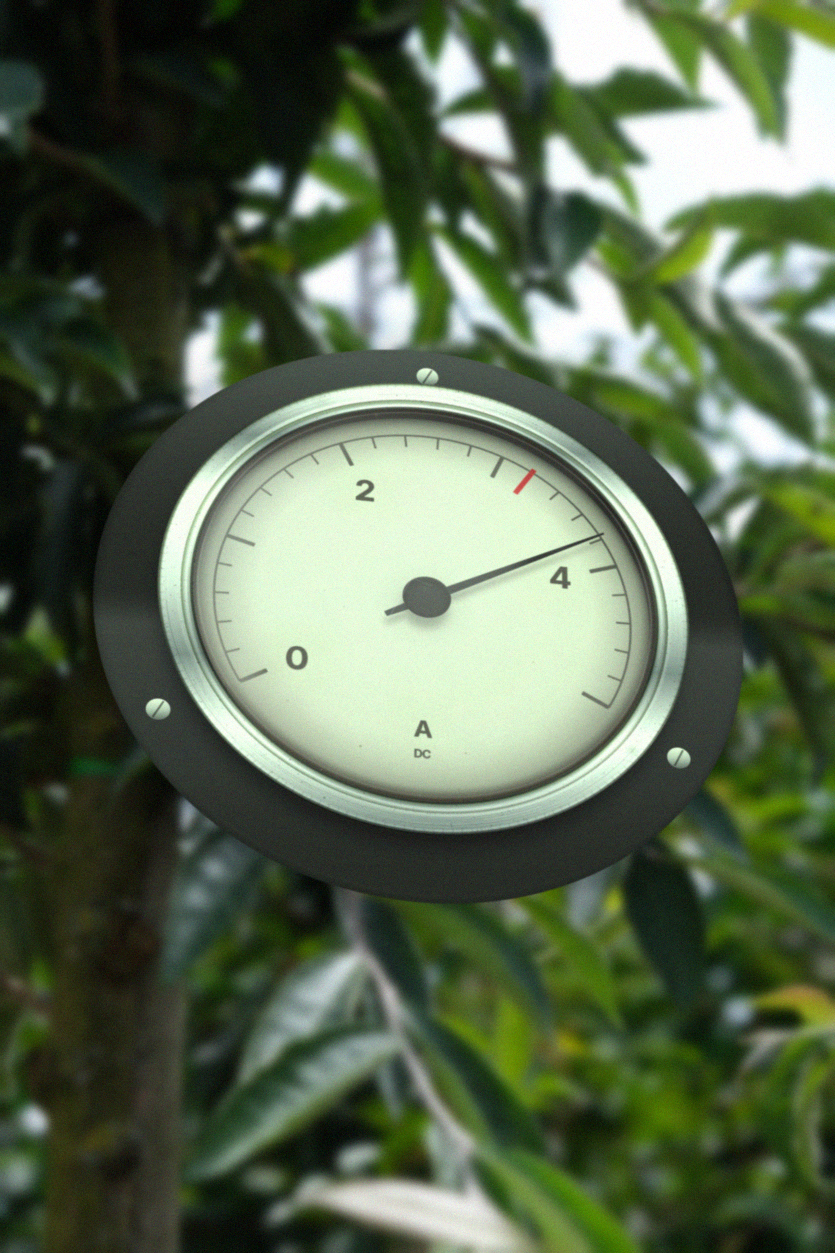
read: {"value": 3.8, "unit": "A"}
